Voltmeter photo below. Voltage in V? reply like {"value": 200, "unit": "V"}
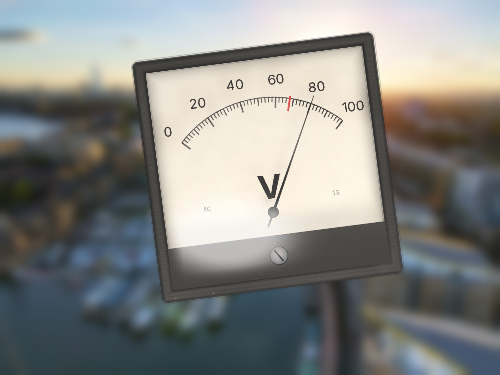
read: {"value": 80, "unit": "V"}
